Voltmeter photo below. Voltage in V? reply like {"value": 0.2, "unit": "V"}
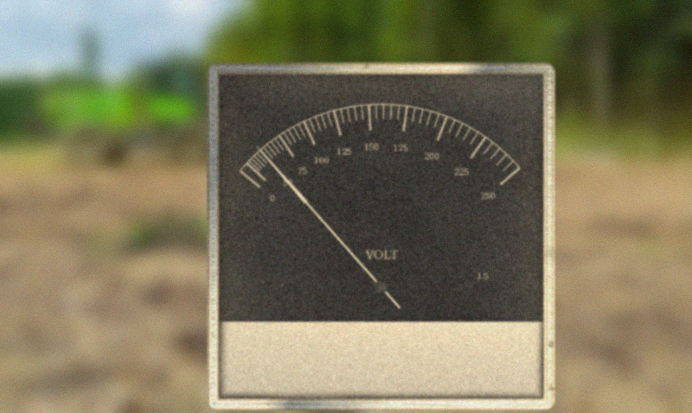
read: {"value": 50, "unit": "V"}
